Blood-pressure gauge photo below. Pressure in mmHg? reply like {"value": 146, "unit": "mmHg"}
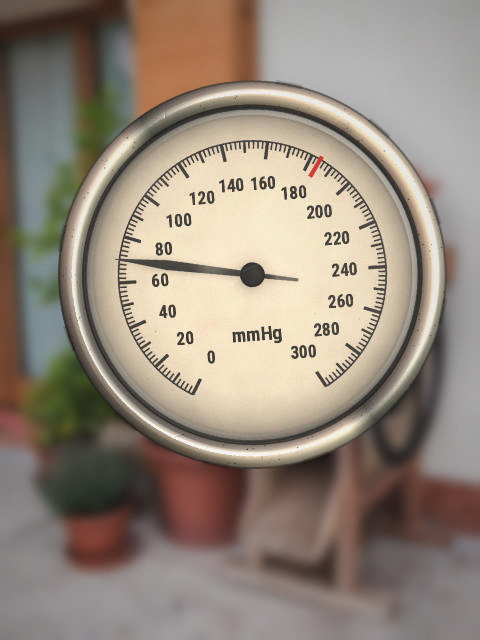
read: {"value": 70, "unit": "mmHg"}
